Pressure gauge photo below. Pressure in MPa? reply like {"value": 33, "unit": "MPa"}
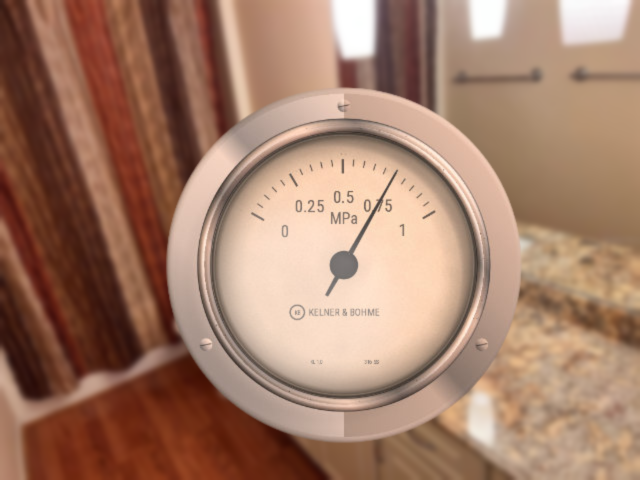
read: {"value": 0.75, "unit": "MPa"}
